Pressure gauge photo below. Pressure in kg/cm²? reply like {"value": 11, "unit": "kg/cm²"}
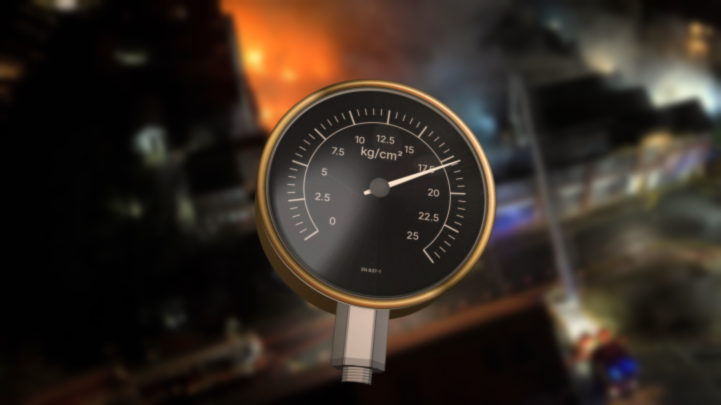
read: {"value": 18, "unit": "kg/cm²"}
